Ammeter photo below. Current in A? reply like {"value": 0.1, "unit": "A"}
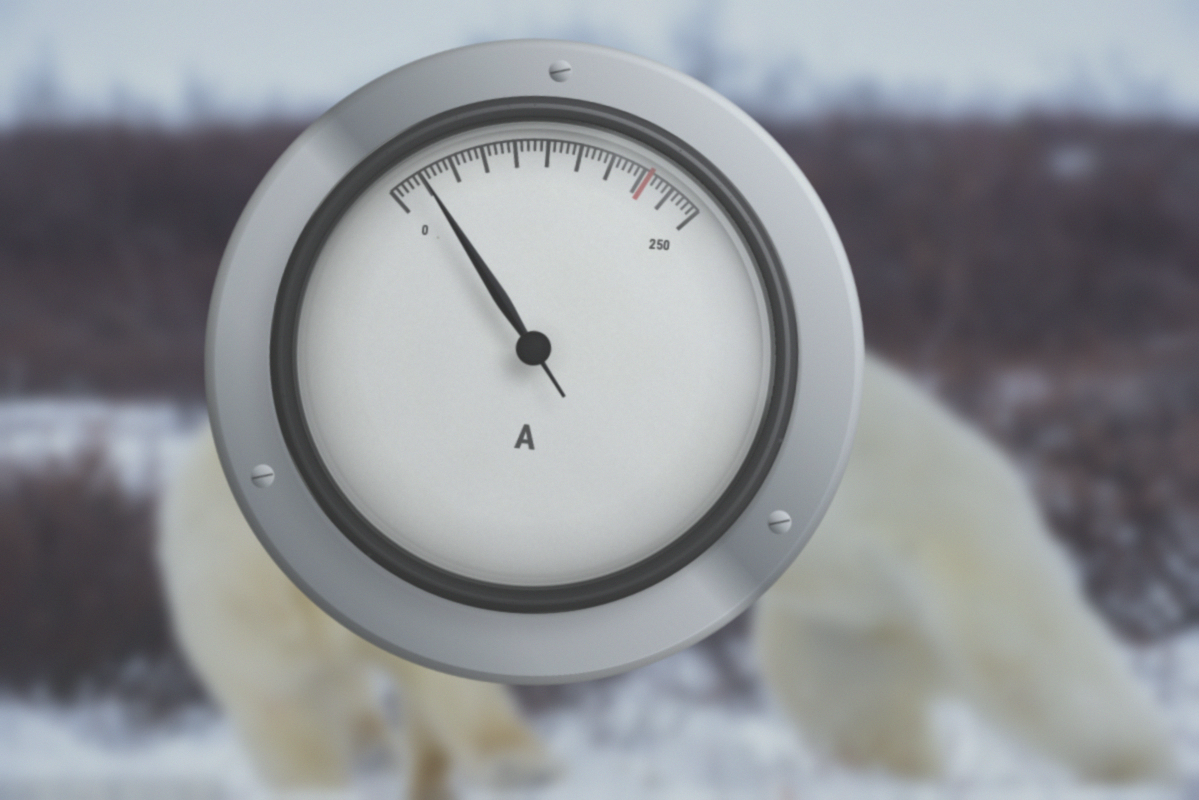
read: {"value": 25, "unit": "A"}
